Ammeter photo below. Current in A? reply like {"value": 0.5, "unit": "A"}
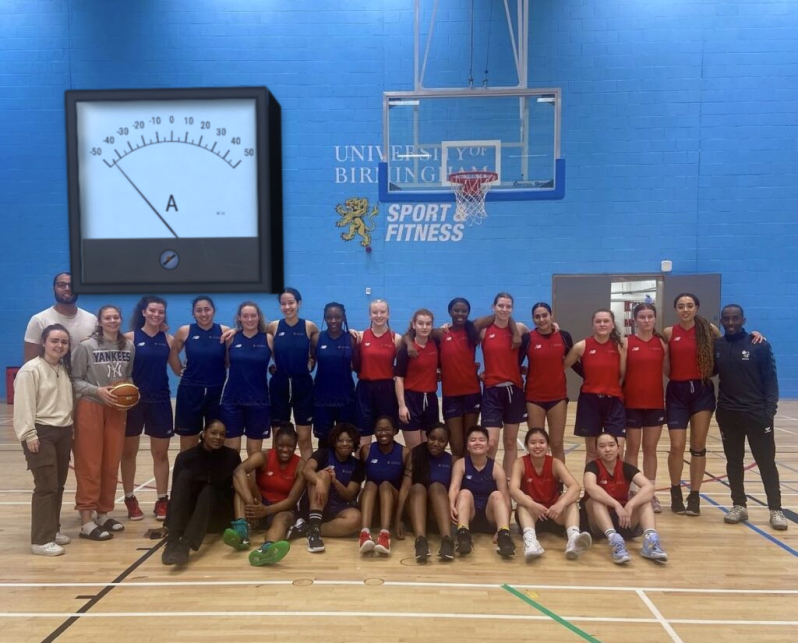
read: {"value": -45, "unit": "A"}
